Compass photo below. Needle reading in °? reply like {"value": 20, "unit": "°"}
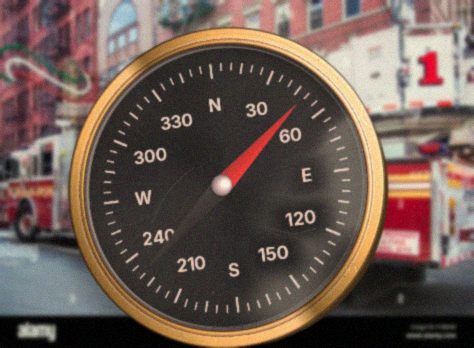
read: {"value": 50, "unit": "°"}
